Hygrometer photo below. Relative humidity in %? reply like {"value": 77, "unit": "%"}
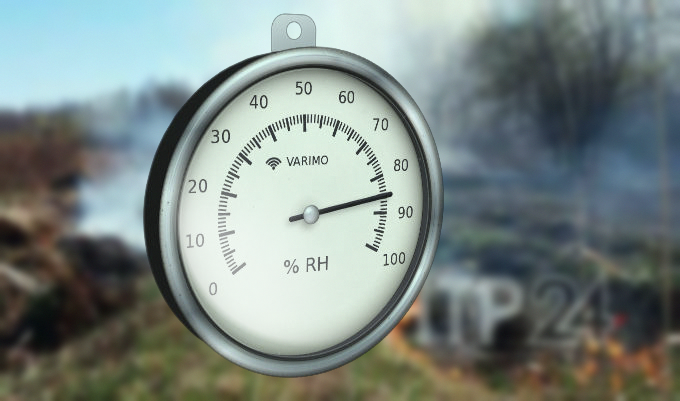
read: {"value": 85, "unit": "%"}
